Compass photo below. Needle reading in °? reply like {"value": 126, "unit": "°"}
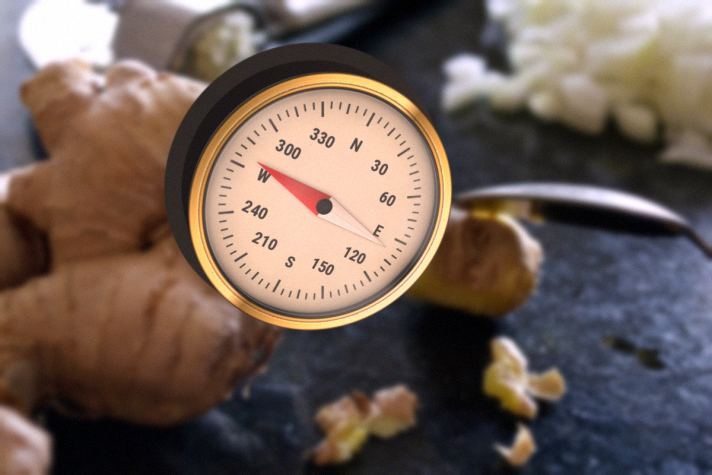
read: {"value": 277.5, "unit": "°"}
